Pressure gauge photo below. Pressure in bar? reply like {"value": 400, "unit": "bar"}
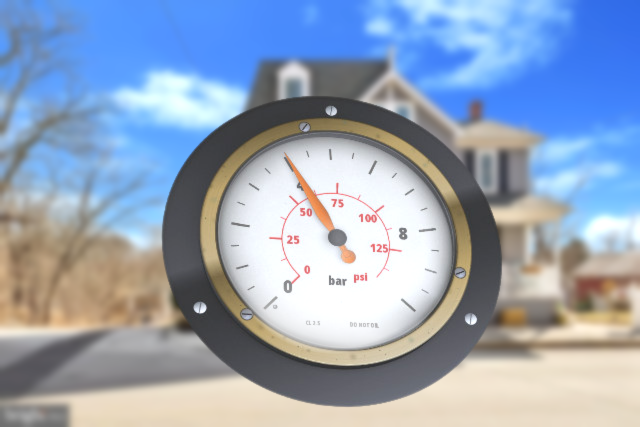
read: {"value": 4, "unit": "bar"}
